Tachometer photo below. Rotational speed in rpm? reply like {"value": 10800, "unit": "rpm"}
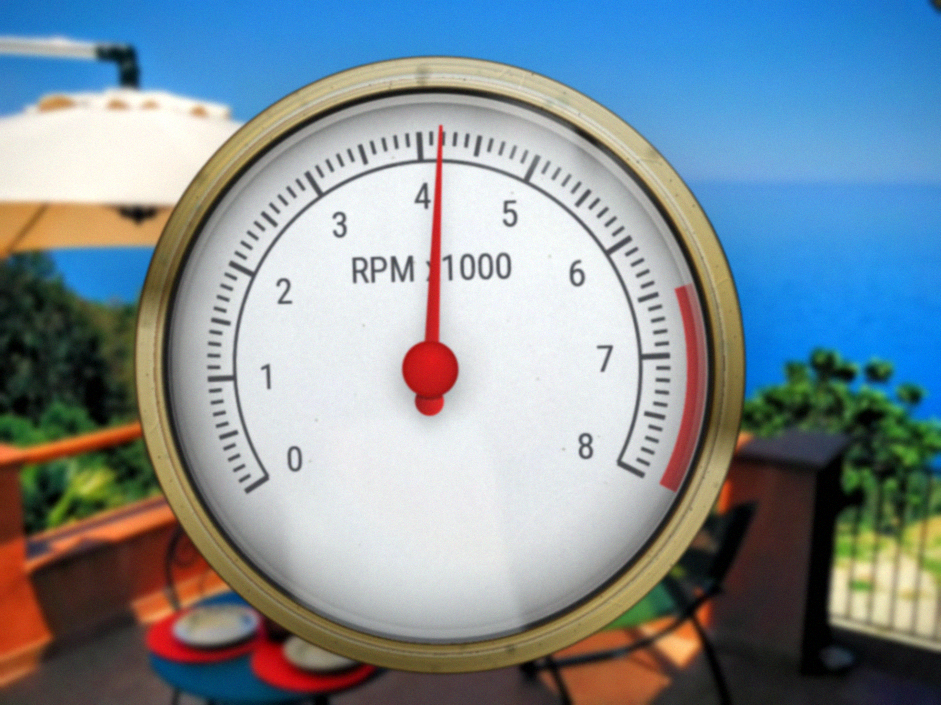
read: {"value": 4200, "unit": "rpm"}
